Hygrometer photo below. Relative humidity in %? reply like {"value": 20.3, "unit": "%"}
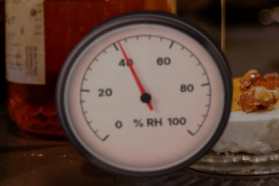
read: {"value": 42, "unit": "%"}
